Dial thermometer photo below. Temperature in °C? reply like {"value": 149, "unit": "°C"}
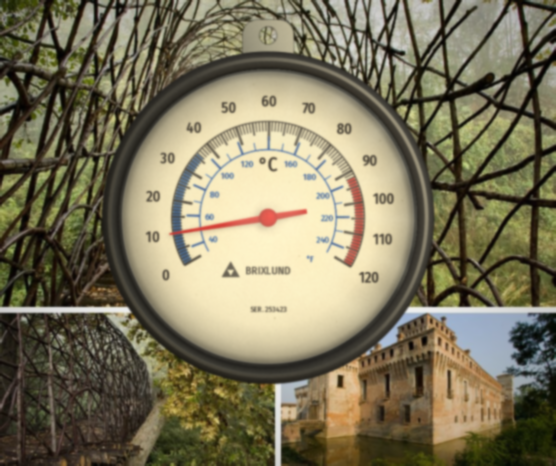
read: {"value": 10, "unit": "°C"}
